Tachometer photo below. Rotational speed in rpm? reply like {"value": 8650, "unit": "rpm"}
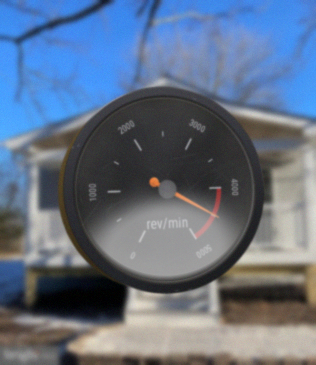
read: {"value": 4500, "unit": "rpm"}
